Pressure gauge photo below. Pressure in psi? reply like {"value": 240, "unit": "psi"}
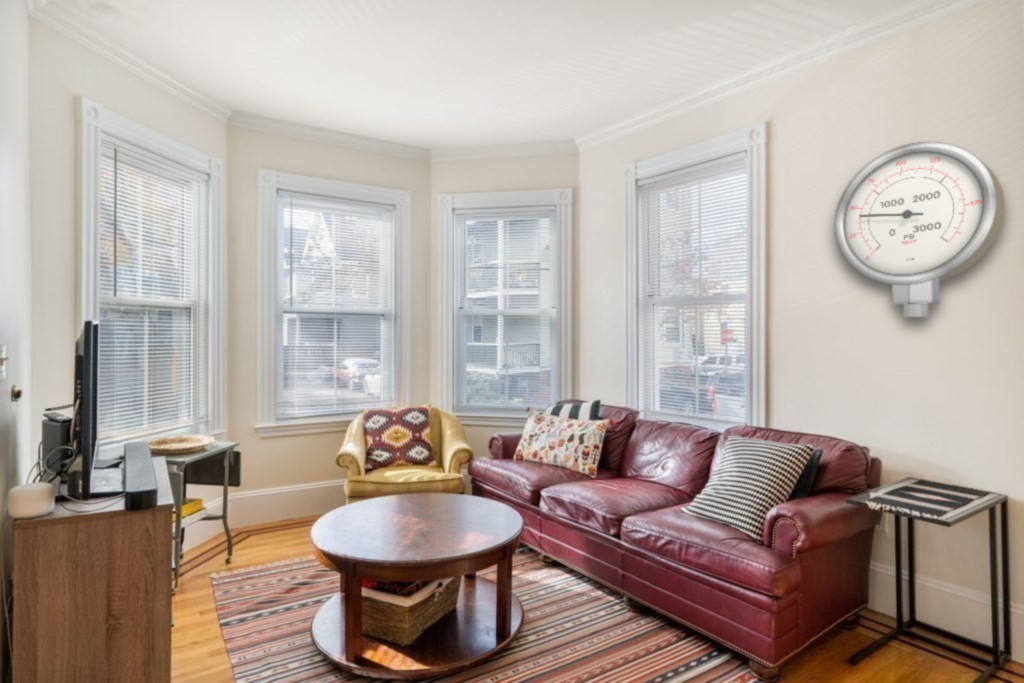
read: {"value": 600, "unit": "psi"}
